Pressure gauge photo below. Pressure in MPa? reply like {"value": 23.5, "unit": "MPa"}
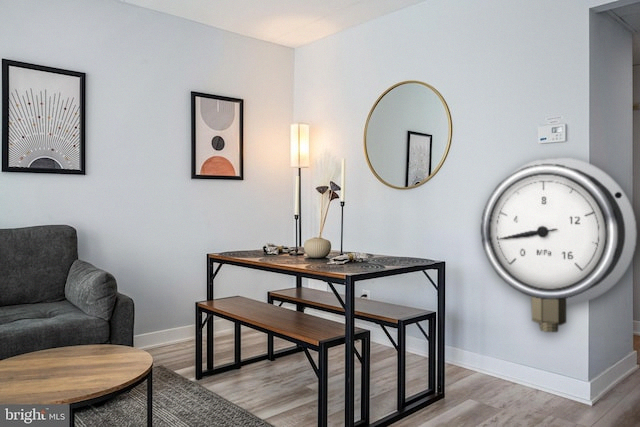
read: {"value": 2, "unit": "MPa"}
